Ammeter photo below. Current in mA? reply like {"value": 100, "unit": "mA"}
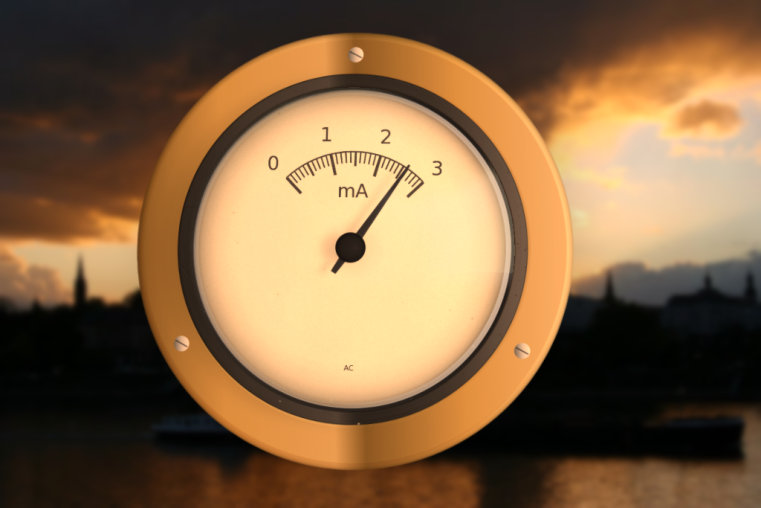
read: {"value": 2.6, "unit": "mA"}
